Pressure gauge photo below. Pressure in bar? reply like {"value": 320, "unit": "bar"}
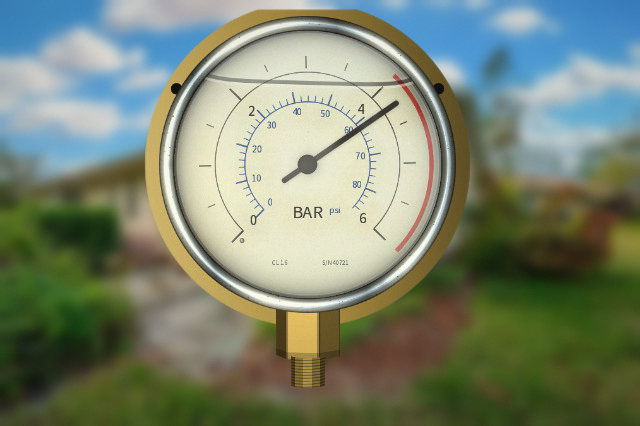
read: {"value": 4.25, "unit": "bar"}
